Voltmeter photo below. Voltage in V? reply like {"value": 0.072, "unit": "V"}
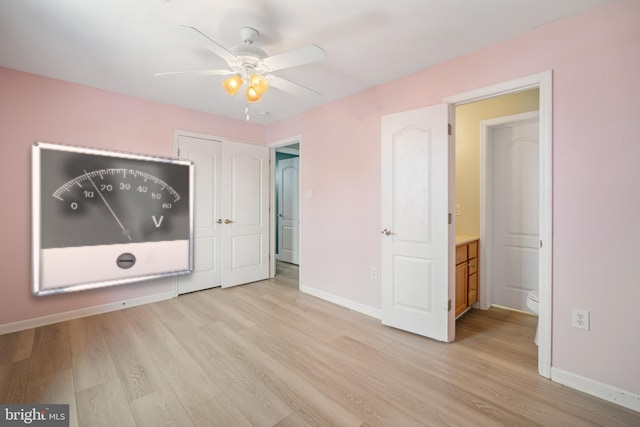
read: {"value": 15, "unit": "V"}
